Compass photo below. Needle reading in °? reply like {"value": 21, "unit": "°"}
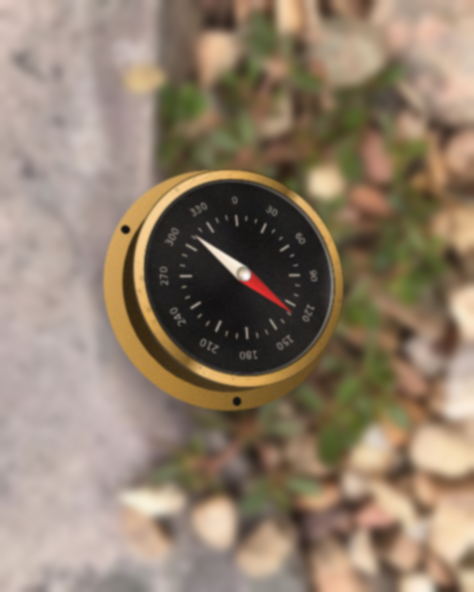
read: {"value": 130, "unit": "°"}
